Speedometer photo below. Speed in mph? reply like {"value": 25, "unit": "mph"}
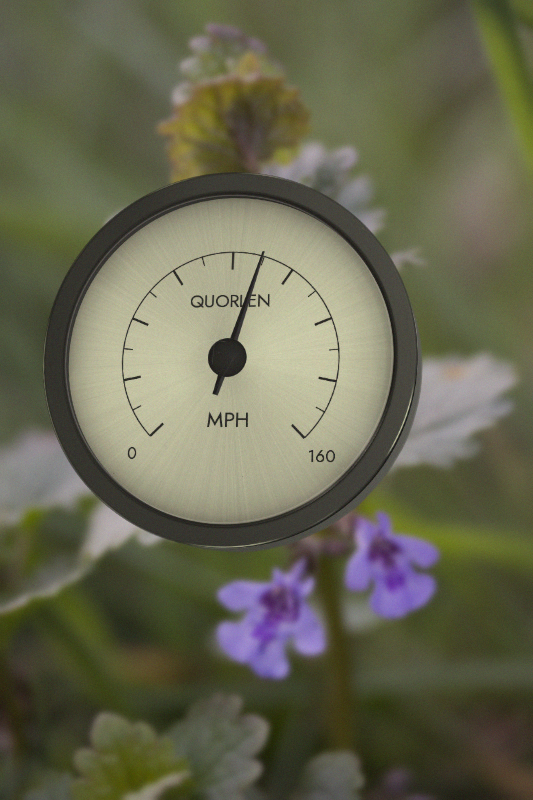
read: {"value": 90, "unit": "mph"}
